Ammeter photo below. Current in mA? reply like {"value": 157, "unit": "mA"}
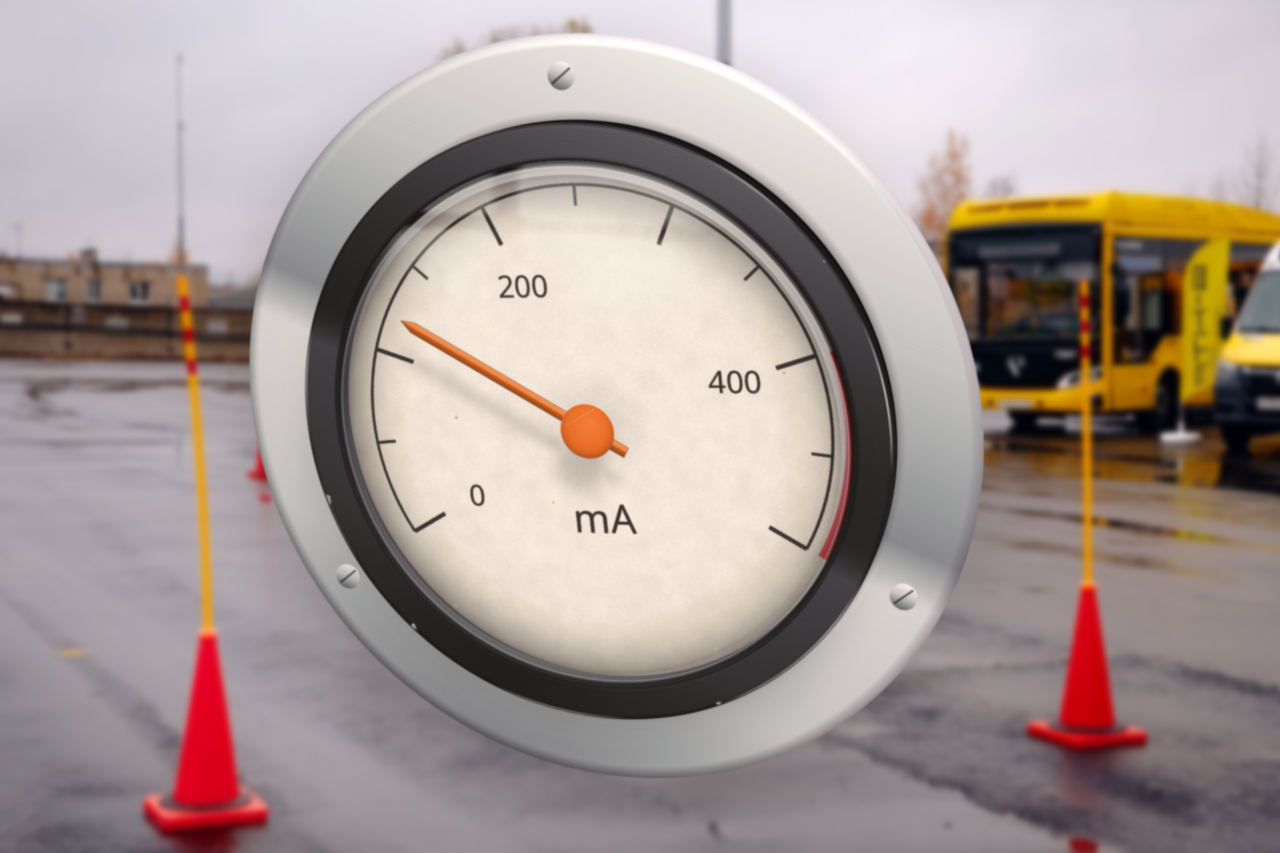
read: {"value": 125, "unit": "mA"}
